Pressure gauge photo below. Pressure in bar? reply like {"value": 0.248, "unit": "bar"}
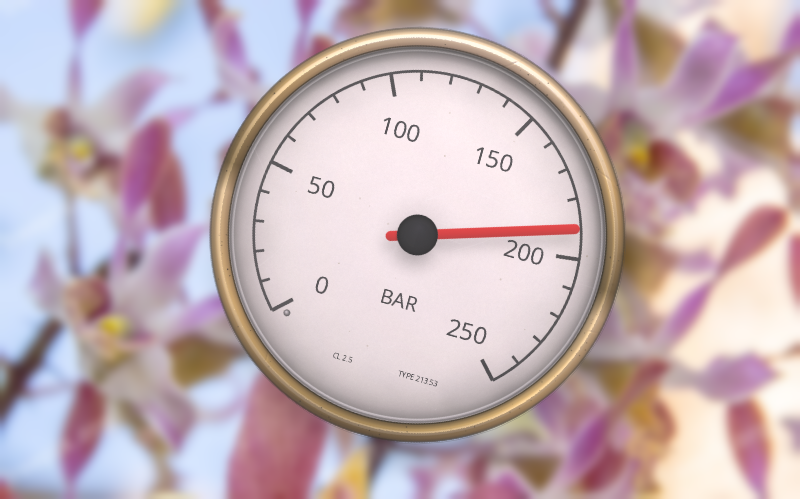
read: {"value": 190, "unit": "bar"}
